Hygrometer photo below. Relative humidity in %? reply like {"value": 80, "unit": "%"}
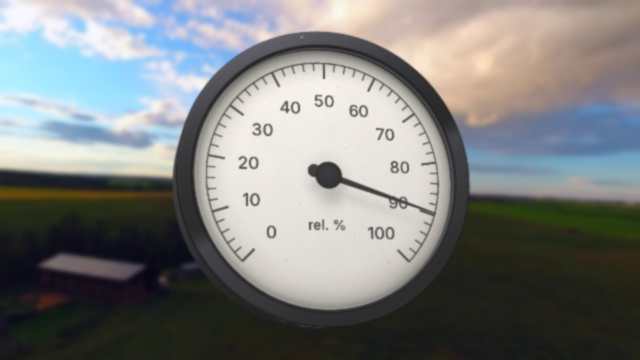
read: {"value": 90, "unit": "%"}
